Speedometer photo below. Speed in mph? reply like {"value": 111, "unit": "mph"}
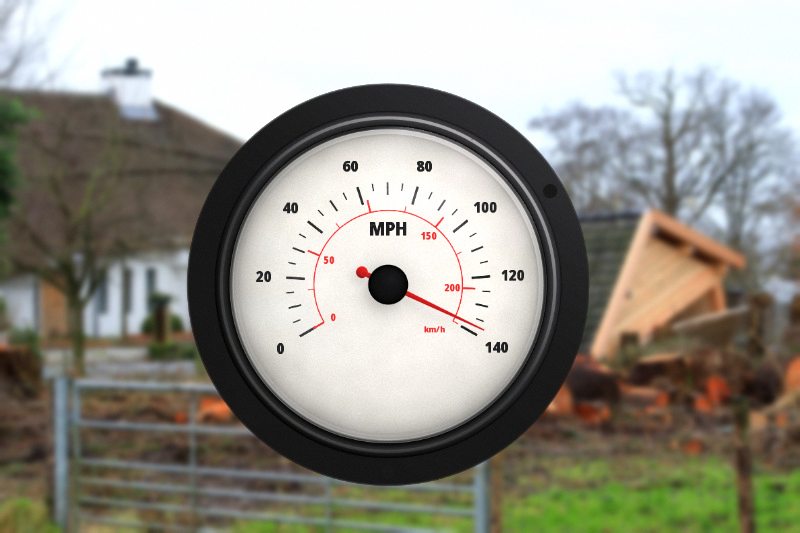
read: {"value": 137.5, "unit": "mph"}
